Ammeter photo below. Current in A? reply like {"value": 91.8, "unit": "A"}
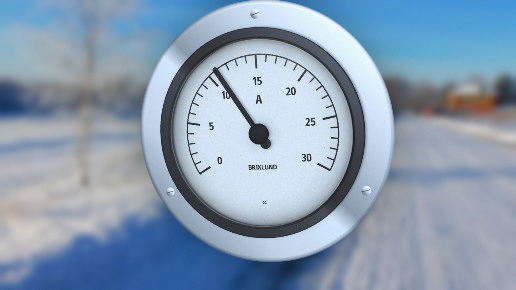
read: {"value": 11, "unit": "A"}
